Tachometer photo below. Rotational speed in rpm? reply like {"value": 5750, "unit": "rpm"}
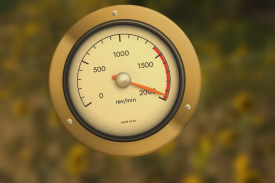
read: {"value": 1950, "unit": "rpm"}
